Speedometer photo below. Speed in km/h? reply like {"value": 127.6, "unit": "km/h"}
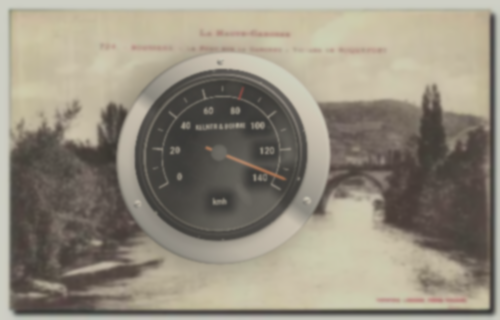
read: {"value": 135, "unit": "km/h"}
